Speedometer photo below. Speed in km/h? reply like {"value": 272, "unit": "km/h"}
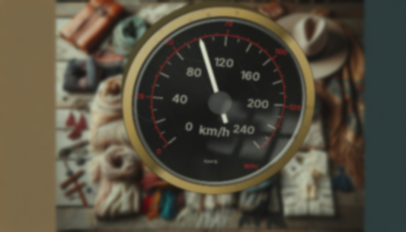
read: {"value": 100, "unit": "km/h"}
